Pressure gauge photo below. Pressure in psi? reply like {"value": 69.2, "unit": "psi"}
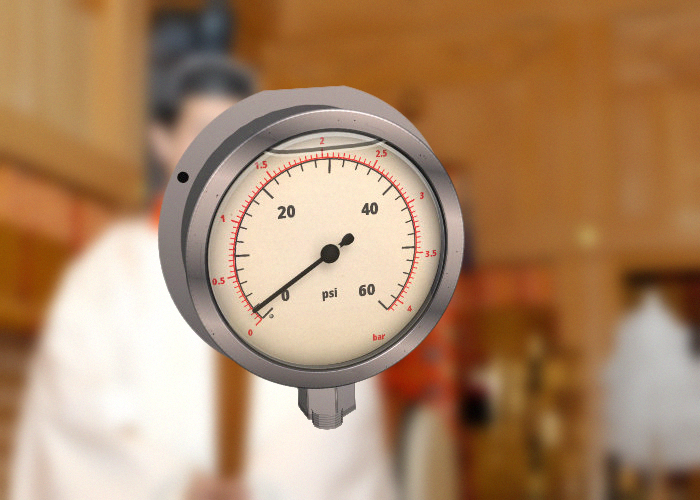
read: {"value": 2, "unit": "psi"}
